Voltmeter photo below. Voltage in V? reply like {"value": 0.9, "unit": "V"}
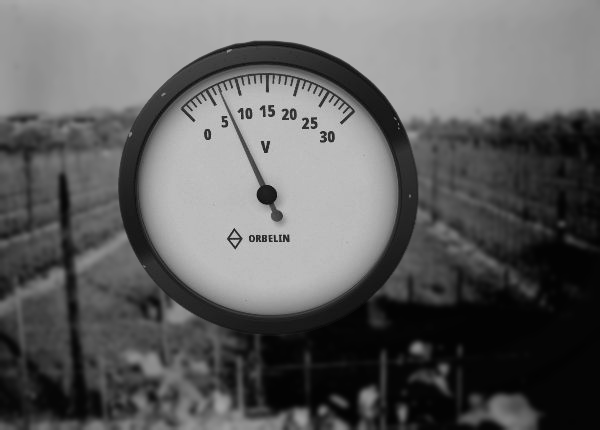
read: {"value": 7, "unit": "V"}
